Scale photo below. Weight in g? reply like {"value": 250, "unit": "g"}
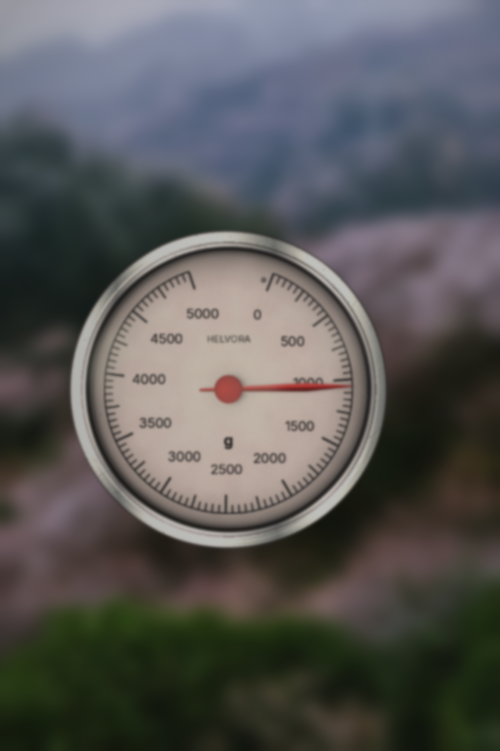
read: {"value": 1050, "unit": "g"}
